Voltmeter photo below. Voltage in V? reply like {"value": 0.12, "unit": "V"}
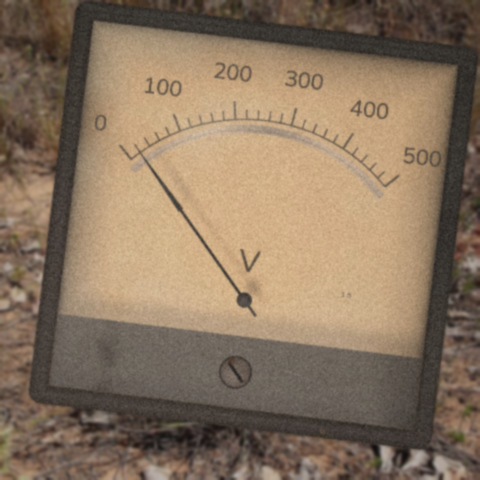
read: {"value": 20, "unit": "V"}
